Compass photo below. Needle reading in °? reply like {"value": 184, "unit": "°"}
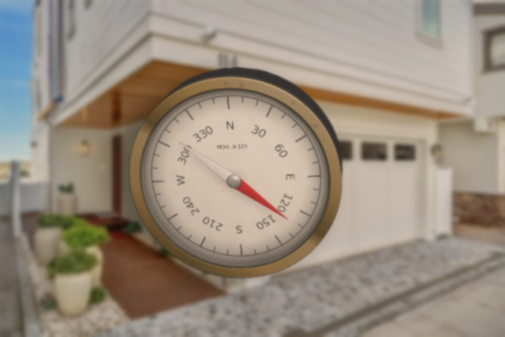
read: {"value": 130, "unit": "°"}
